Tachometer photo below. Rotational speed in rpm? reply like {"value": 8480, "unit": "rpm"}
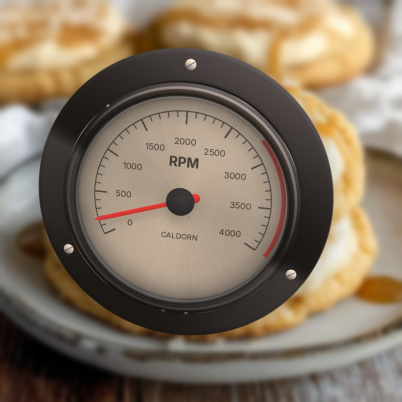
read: {"value": 200, "unit": "rpm"}
